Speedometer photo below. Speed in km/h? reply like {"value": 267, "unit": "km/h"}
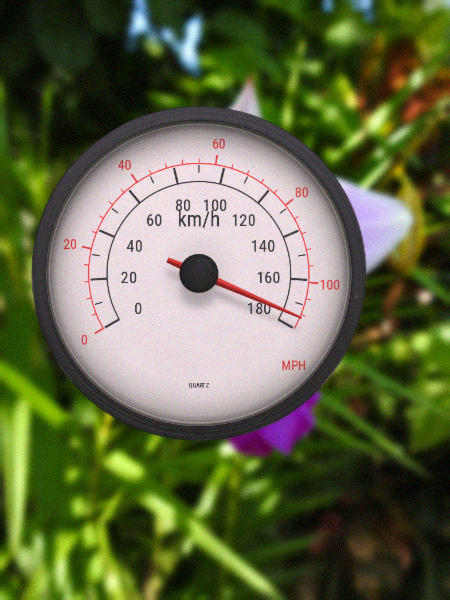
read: {"value": 175, "unit": "km/h"}
